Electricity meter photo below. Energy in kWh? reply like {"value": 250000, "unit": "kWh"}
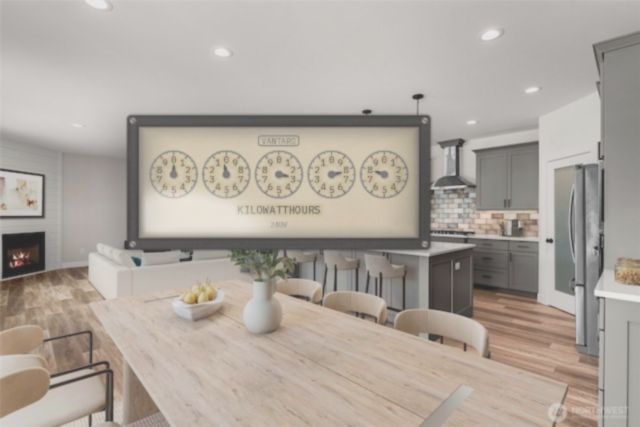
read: {"value": 278, "unit": "kWh"}
